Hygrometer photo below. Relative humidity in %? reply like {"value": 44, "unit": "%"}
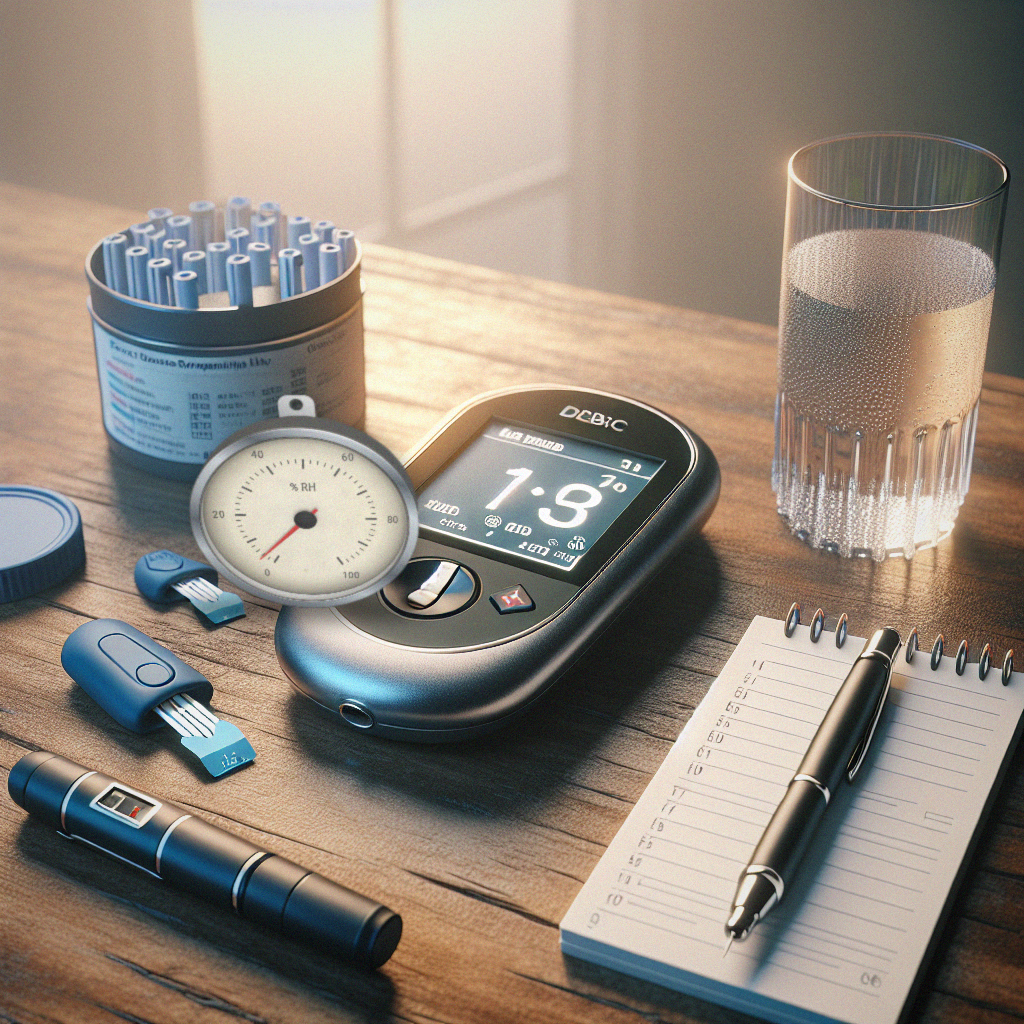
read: {"value": 4, "unit": "%"}
